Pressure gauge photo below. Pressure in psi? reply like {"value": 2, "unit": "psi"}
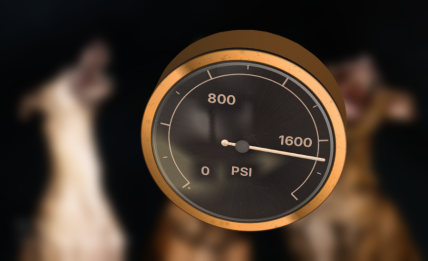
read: {"value": 1700, "unit": "psi"}
